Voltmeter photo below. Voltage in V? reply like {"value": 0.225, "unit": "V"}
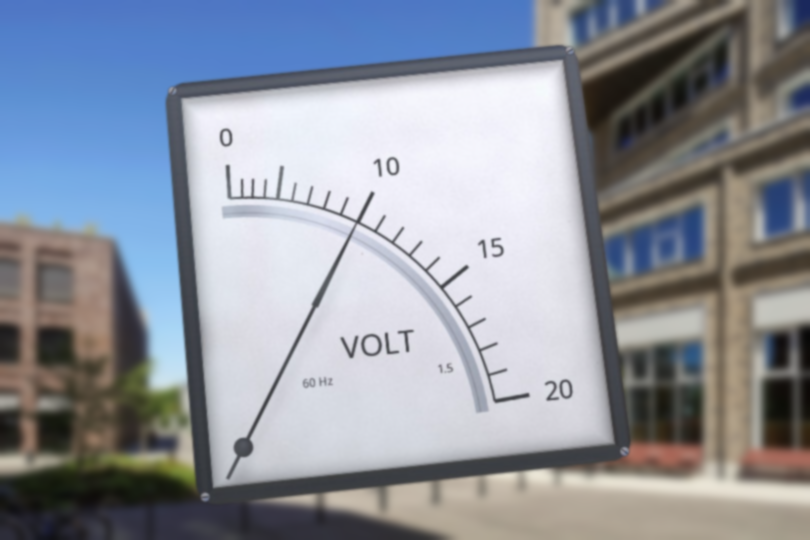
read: {"value": 10, "unit": "V"}
